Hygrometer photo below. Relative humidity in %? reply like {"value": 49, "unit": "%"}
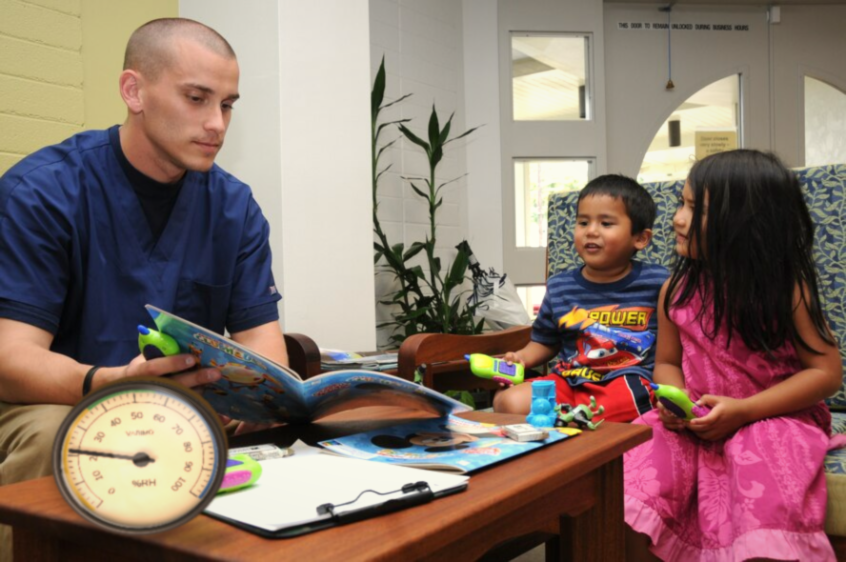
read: {"value": 22, "unit": "%"}
